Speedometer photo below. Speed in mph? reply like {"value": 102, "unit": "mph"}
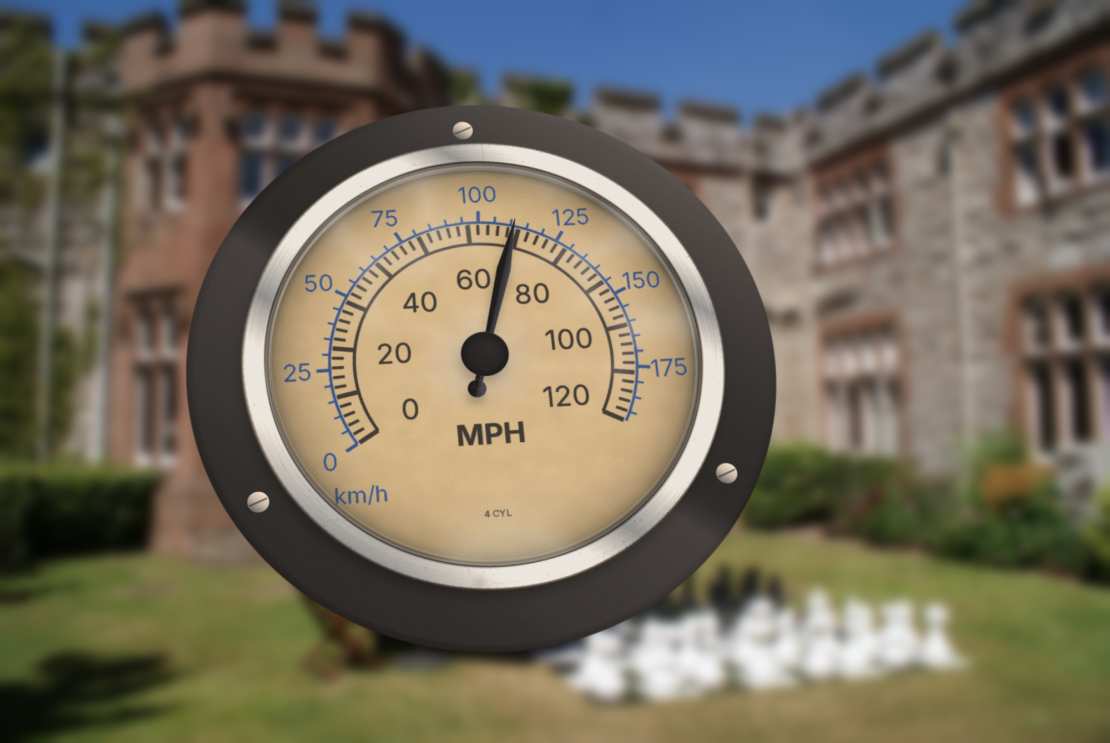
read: {"value": 69, "unit": "mph"}
